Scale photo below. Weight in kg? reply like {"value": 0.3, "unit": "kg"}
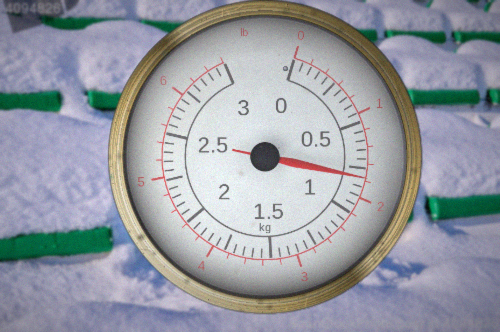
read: {"value": 0.8, "unit": "kg"}
